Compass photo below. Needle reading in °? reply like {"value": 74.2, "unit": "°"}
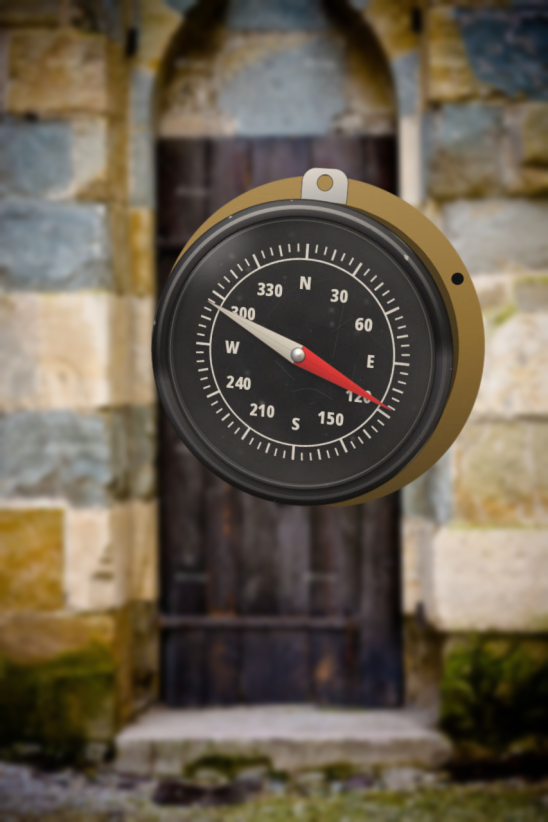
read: {"value": 115, "unit": "°"}
